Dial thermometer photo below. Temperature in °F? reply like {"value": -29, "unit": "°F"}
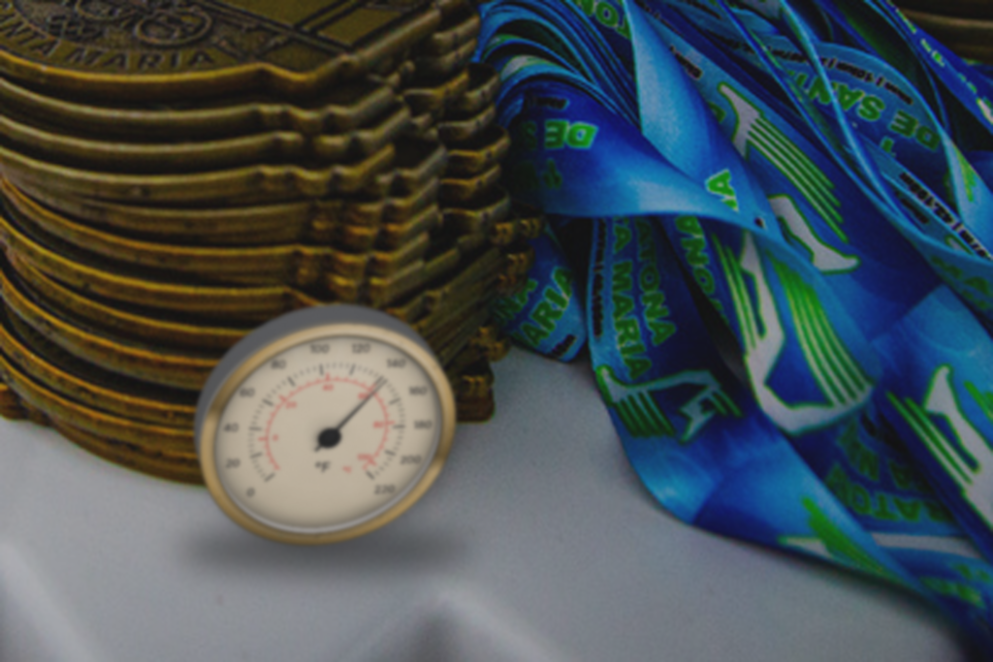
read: {"value": 140, "unit": "°F"}
